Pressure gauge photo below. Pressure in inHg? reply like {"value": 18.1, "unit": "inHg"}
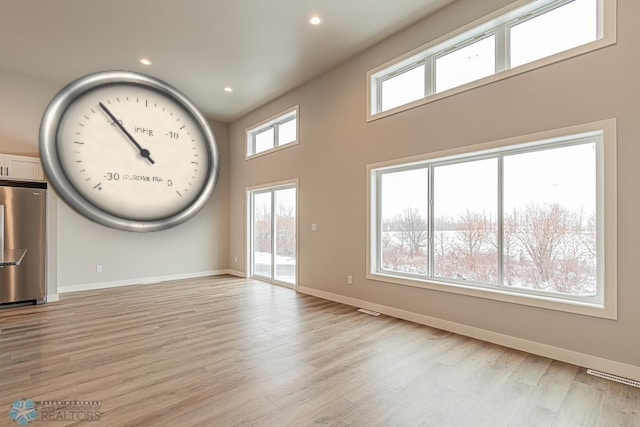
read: {"value": -20, "unit": "inHg"}
